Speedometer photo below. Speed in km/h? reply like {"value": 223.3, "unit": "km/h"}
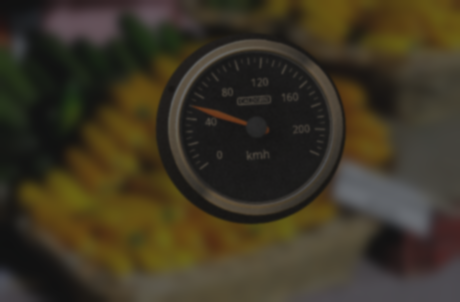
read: {"value": 50, "unit": "km/h"}
